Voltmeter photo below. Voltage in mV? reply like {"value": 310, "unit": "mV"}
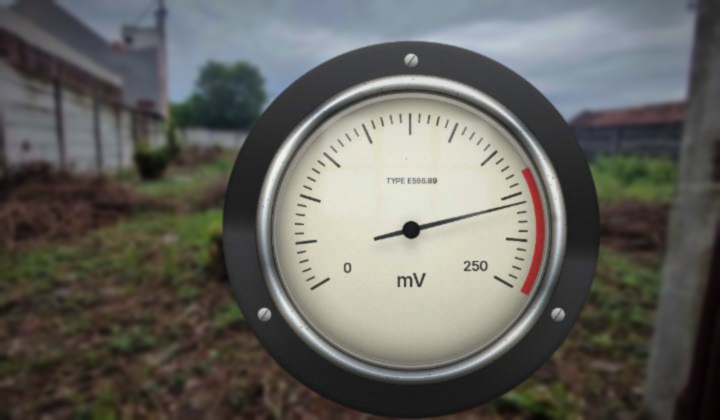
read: {"value": 205, "unit": "mV"}
